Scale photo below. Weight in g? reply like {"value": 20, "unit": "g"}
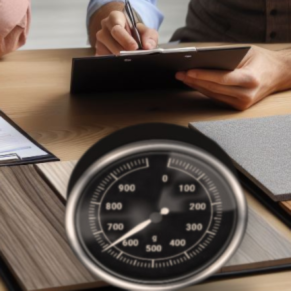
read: {"value": 650, "unit": "g"}
